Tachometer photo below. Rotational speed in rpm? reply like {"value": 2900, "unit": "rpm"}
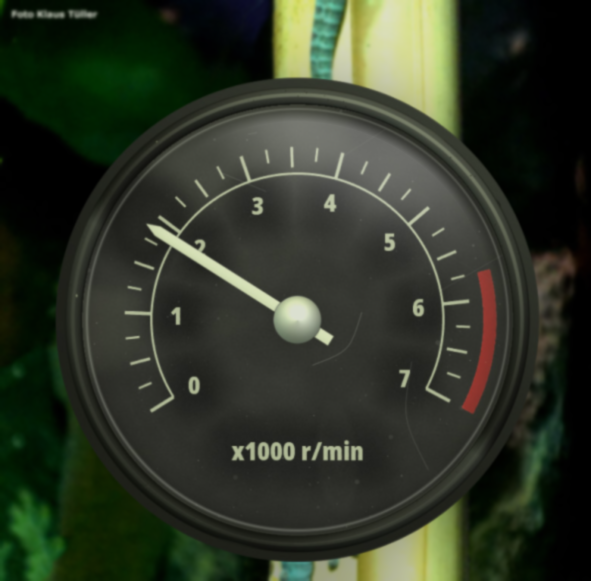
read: {"value": 1875, "unit": "rpm"}
